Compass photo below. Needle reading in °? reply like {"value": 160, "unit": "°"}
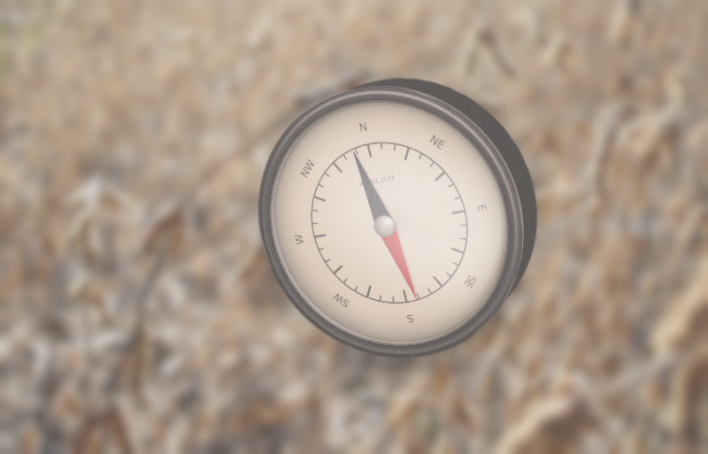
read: {"value": 170, "unit": "°"}
